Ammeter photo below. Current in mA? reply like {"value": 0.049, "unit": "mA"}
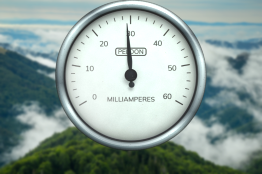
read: {"value": 29, "unit": "mA"}
